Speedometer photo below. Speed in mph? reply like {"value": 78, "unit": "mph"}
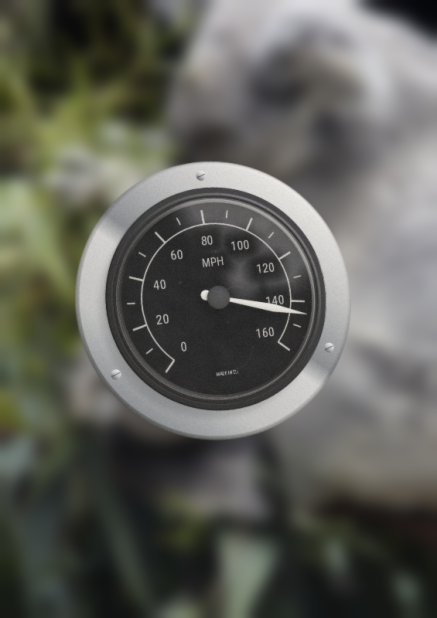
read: {"value": 145, "unit": "mph"}
